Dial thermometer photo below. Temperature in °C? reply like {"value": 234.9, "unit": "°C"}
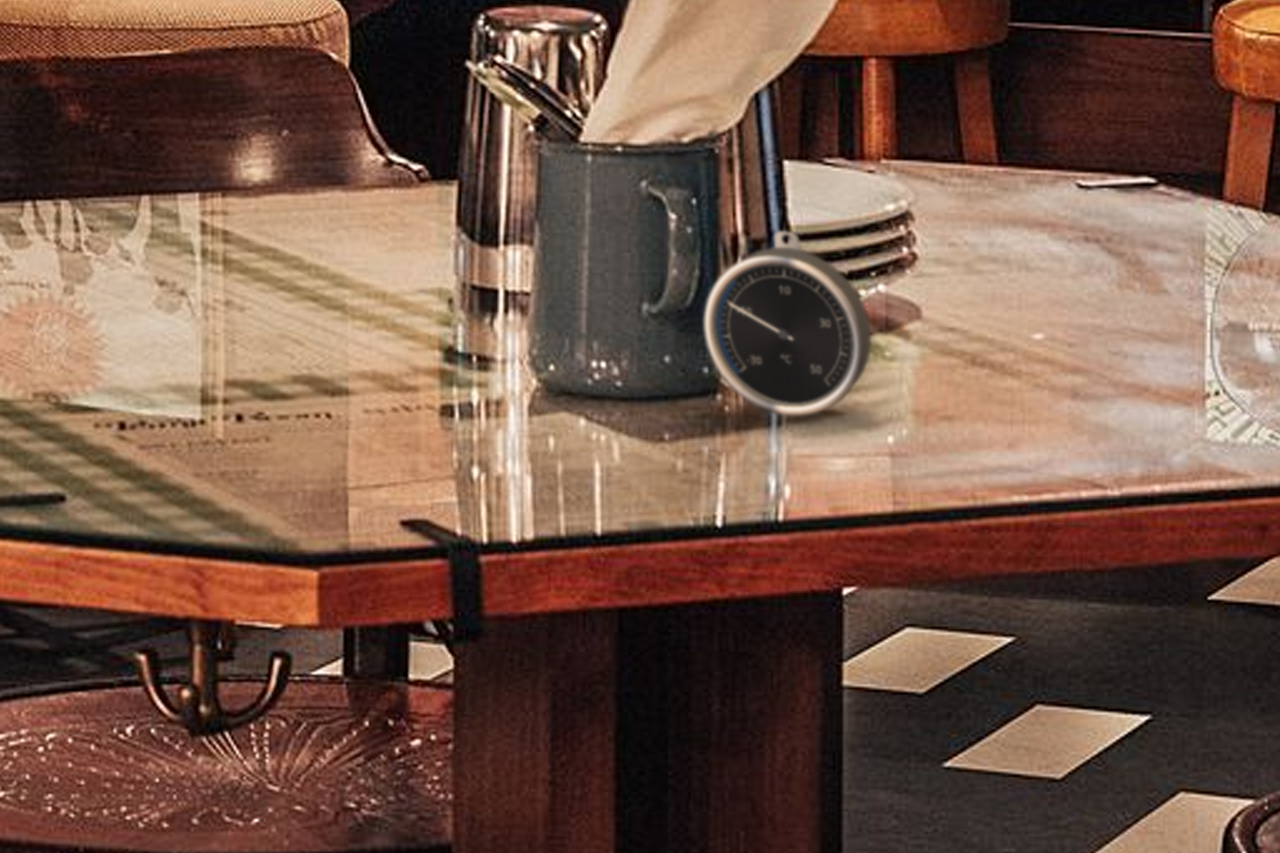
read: {"value": -10, "unit": "°C"}
